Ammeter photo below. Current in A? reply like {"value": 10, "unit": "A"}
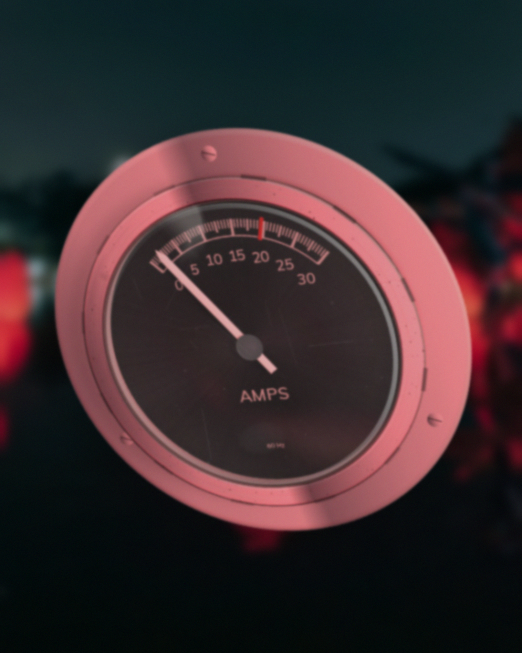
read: {"value": 2.5, "unit": "A"}
